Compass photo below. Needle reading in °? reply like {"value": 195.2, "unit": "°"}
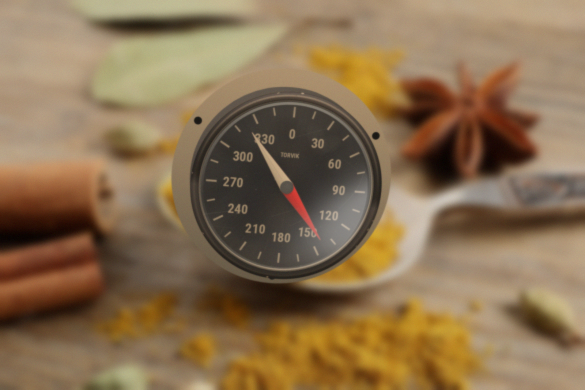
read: {"value": 142.5, "unit": "°"}
